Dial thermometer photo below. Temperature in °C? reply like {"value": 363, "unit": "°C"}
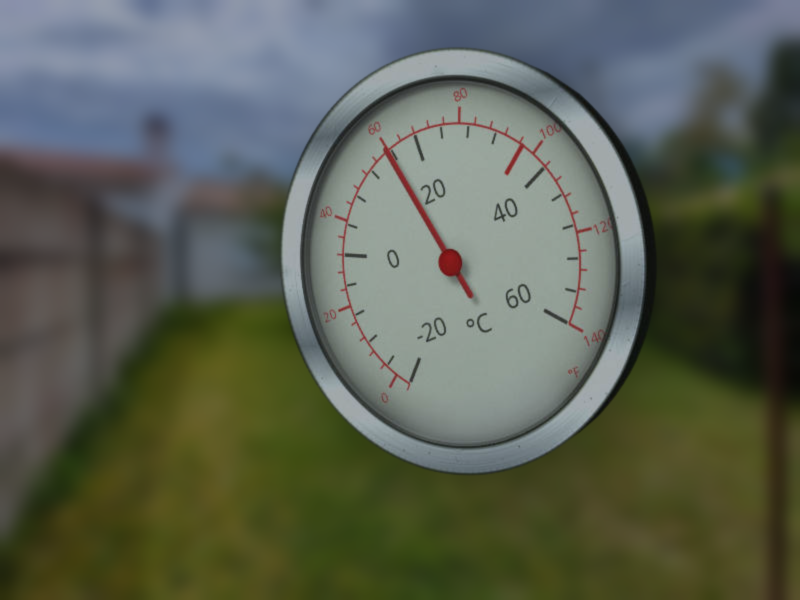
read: {"value": 16, "unit": "°C"}
